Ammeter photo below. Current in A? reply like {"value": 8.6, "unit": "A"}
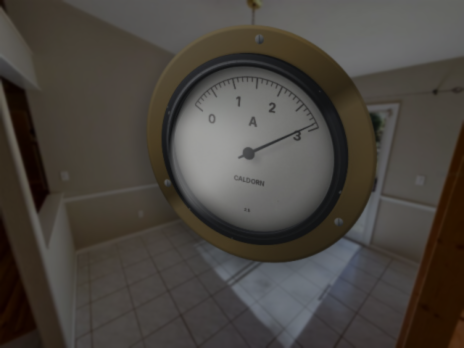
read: {"value": 2.9, "unit": "A"}
